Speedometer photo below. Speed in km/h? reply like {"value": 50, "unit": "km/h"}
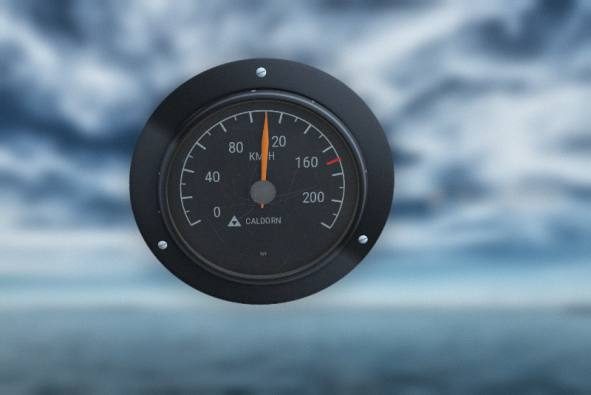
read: {"value": 110, "unit": "km/h"}
